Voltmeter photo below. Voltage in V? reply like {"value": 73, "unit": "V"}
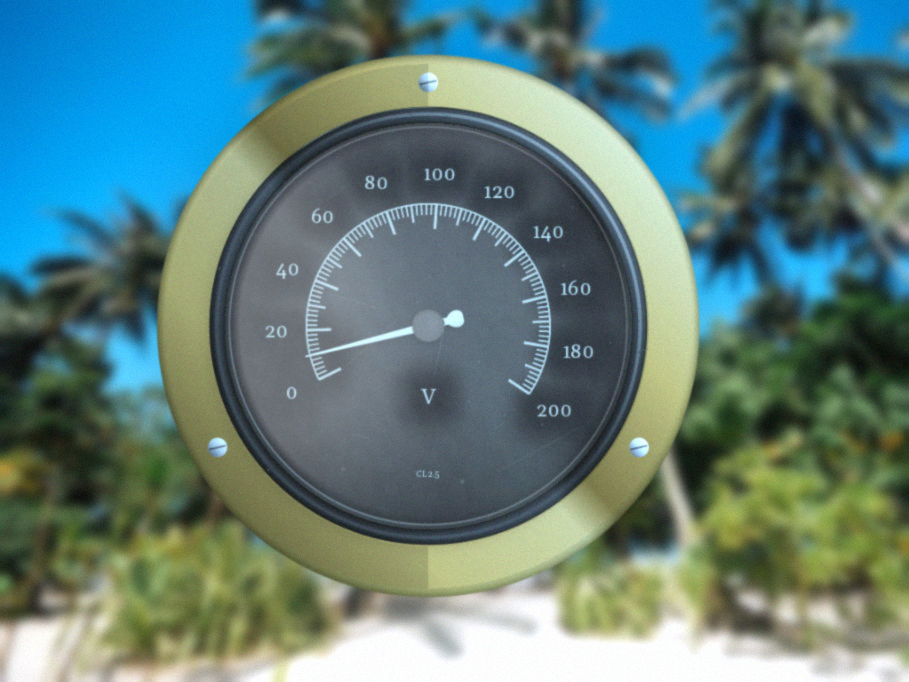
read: {"value": 10, "unit": "V"}
